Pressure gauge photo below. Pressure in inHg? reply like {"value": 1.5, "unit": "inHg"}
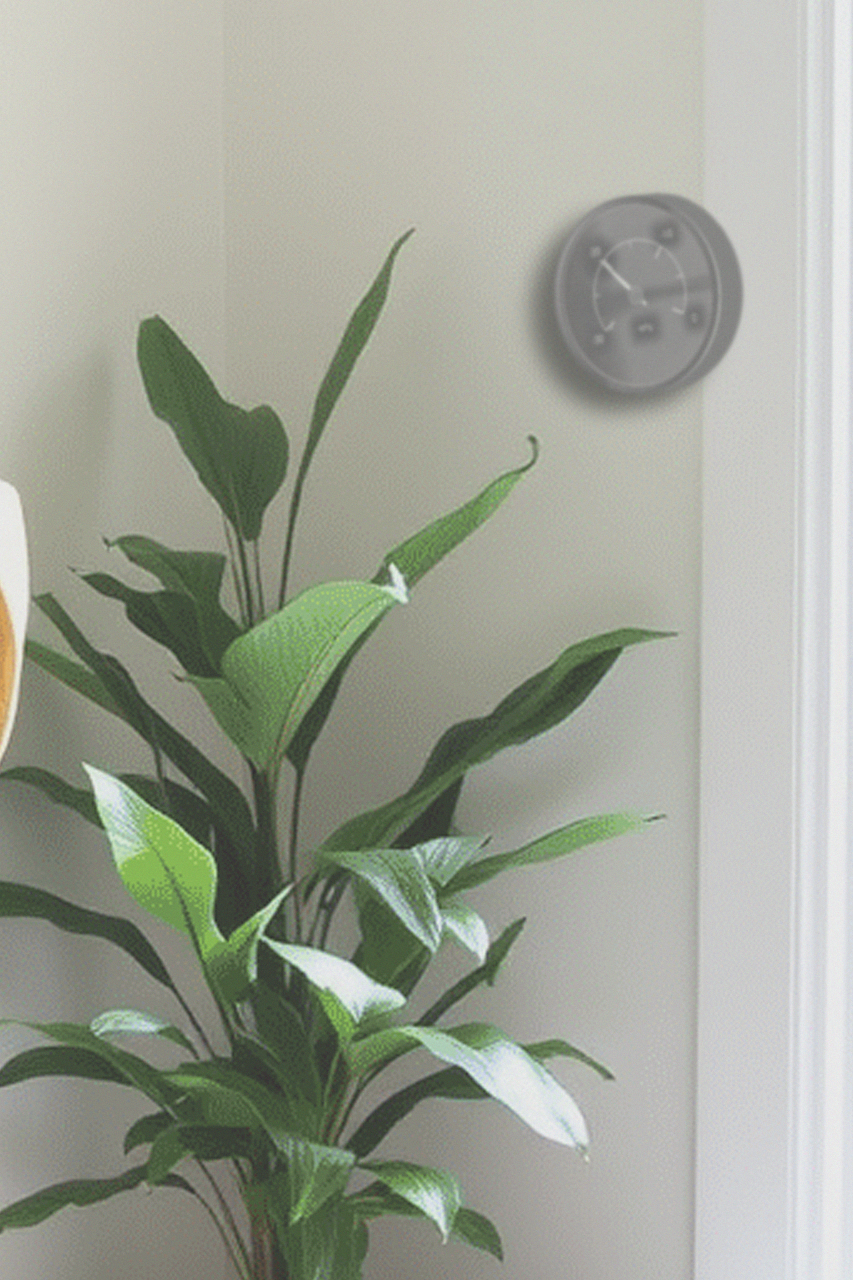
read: {"value": -20, "unit": "inHg"}
